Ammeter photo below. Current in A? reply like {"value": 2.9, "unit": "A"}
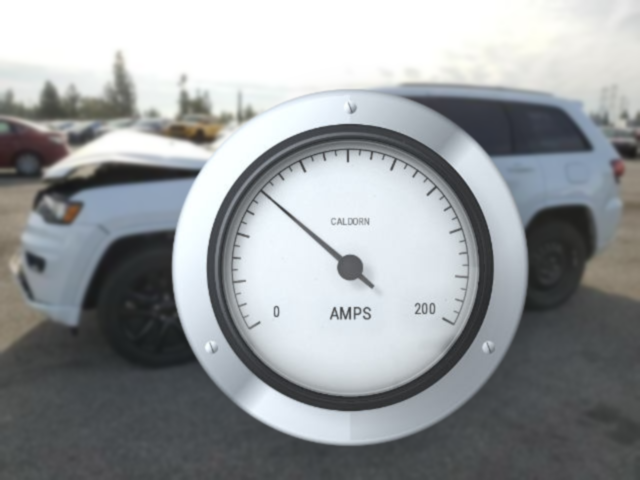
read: {"value": 60, "unit": "A"}
